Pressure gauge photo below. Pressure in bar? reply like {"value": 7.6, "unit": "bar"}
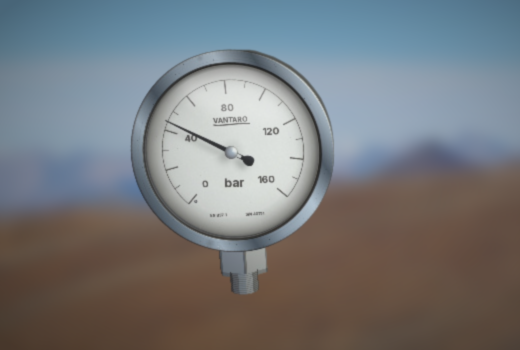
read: {"value": 45, "unit": "bar"}
